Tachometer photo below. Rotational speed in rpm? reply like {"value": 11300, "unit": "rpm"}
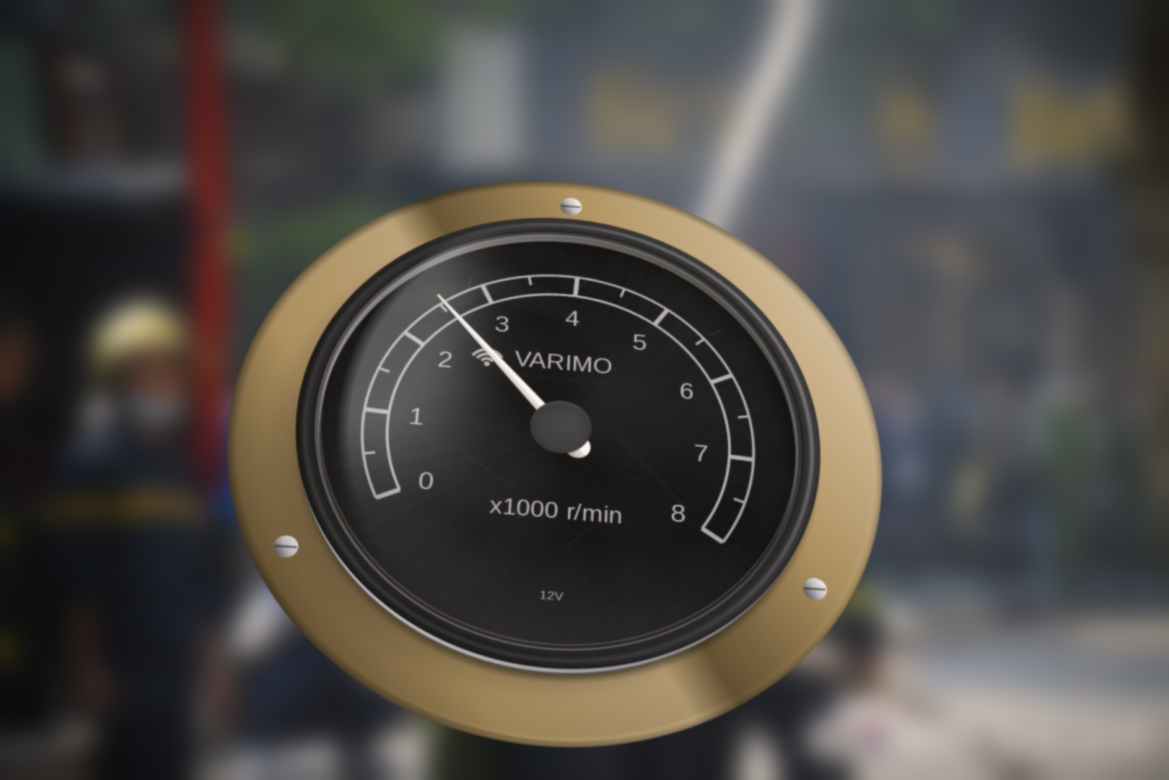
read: {"value": 2500, "unit": "rpm"}
